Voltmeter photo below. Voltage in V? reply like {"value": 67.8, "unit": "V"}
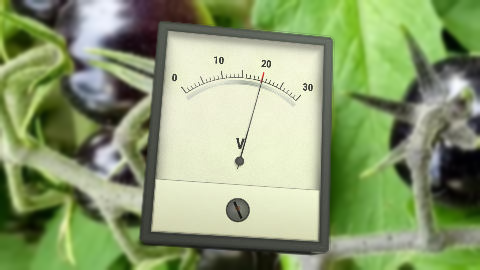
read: {"value": 20, "unit": "V"}
